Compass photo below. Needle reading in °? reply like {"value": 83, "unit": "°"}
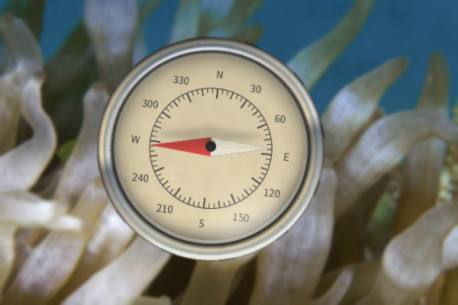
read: {"value": 265, "unit": "°"}
